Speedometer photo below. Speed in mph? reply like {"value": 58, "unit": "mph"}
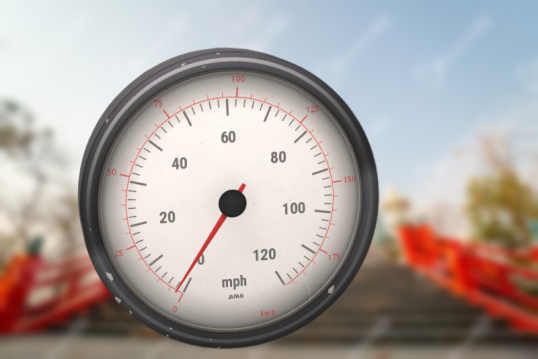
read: {"value": 2, "unit": "mph"}
